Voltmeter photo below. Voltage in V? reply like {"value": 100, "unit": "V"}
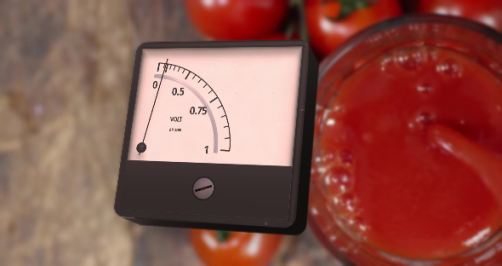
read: {"value": 0.25, "unit": "V"}
